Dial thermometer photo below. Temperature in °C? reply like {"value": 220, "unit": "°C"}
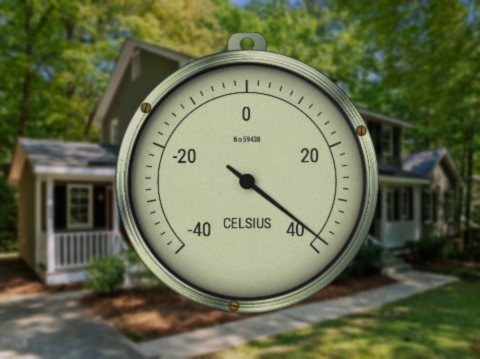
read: {"value": 38, "unit": "°C"}
